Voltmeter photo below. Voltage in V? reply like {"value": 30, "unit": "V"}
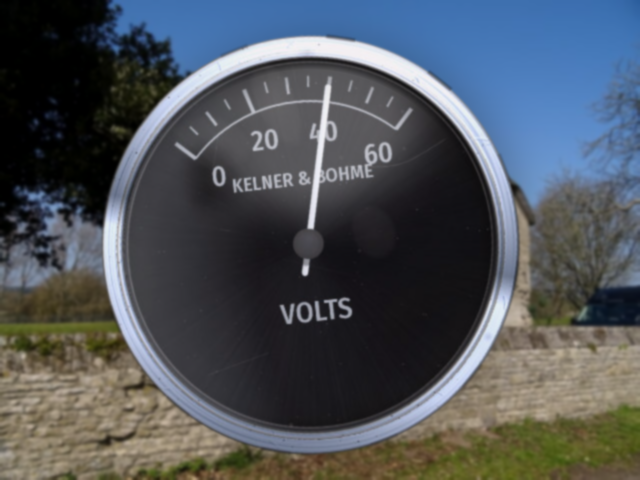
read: {"value": 40, "unit": "V"}
